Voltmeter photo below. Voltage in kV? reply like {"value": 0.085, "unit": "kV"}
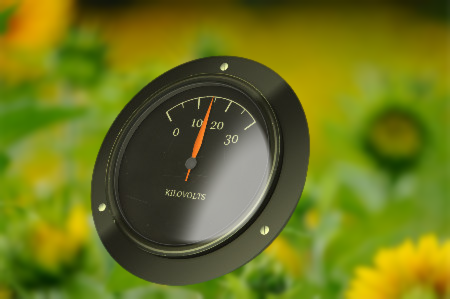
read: {"value": 15, "unit": "kV"}
